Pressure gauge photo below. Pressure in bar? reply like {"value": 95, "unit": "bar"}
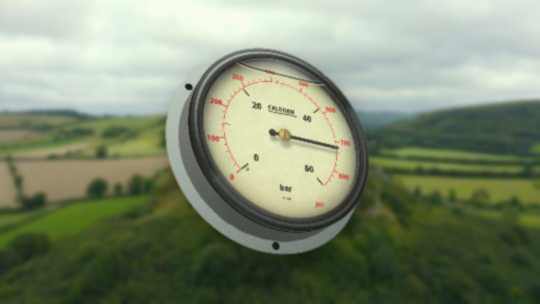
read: {"value": 50, "unit": "bar"}
